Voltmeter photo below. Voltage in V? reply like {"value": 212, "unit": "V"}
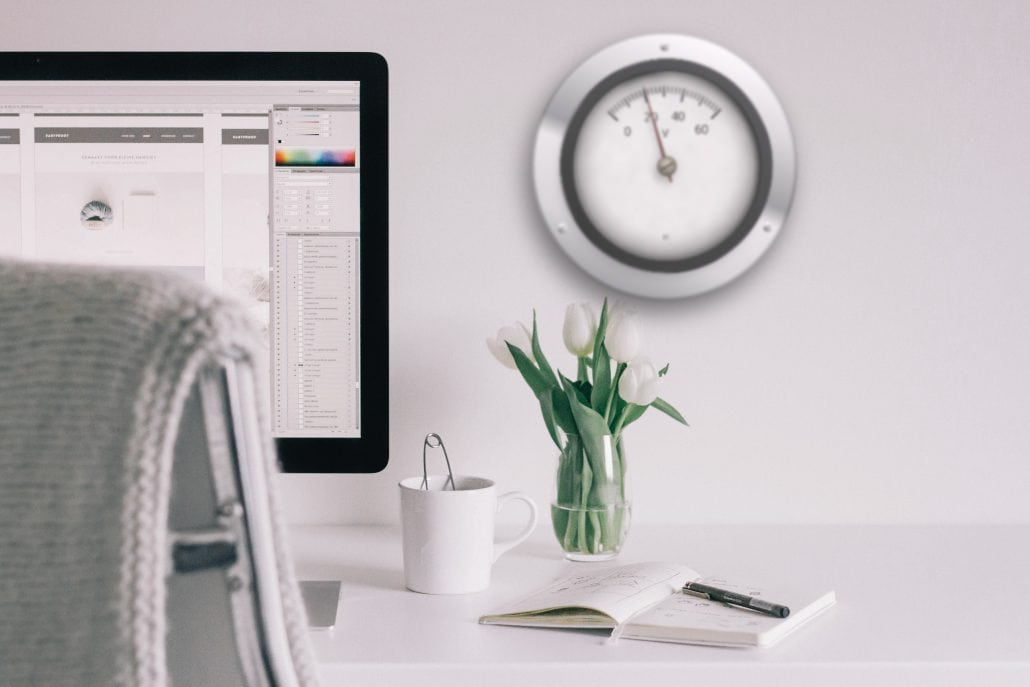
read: {"value": 20, "unit": "V"}
